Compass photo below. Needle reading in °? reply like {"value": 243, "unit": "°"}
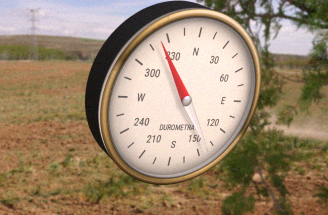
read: {"value": 322.5, "unit": "°"}
